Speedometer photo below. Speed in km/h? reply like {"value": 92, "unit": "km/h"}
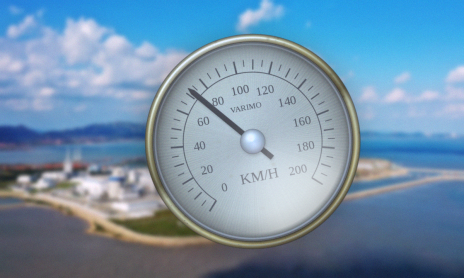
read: {"value": 72.5, "unit": "km/h"}
